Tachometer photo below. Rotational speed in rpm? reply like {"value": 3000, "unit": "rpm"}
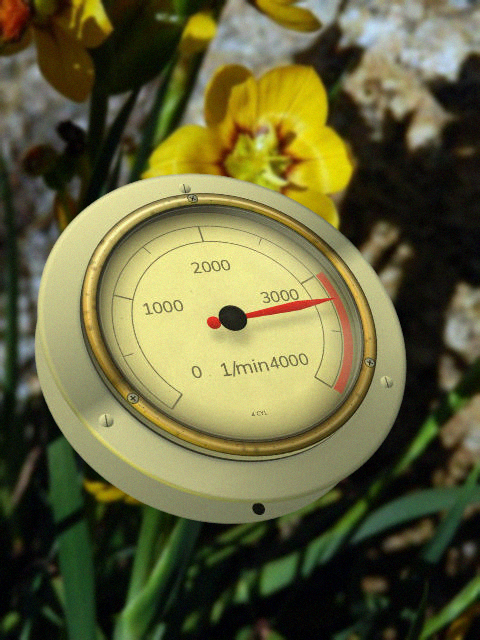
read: {"value": 3250, "unit": "rpm"}
